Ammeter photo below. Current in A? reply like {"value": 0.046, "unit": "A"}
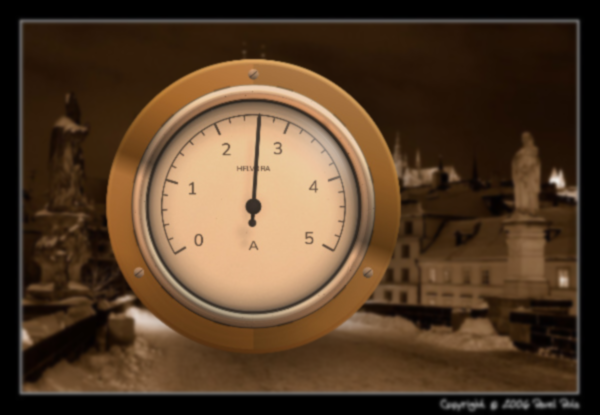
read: {"value": 2.6, "unit": "A"}
